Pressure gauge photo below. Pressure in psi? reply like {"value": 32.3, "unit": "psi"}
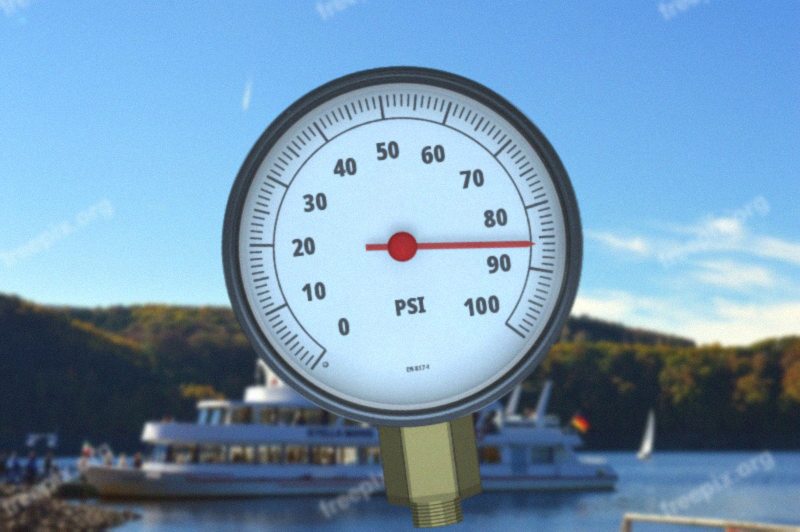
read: {"value": 86, "unit": "psi"}
